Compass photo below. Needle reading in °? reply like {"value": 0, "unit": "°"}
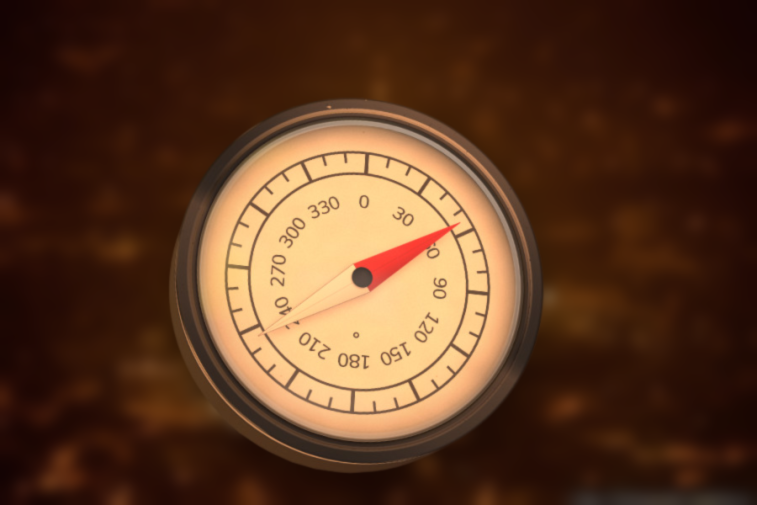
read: {"value": 55, "unit": "°"}
